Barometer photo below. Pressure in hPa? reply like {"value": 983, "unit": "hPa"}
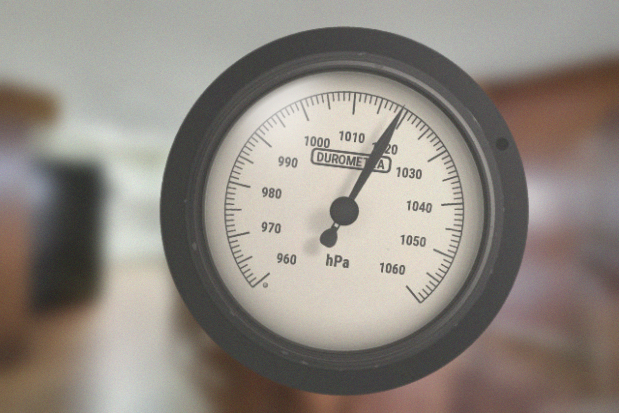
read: {"value": 1019, "unit": "hPa"}
